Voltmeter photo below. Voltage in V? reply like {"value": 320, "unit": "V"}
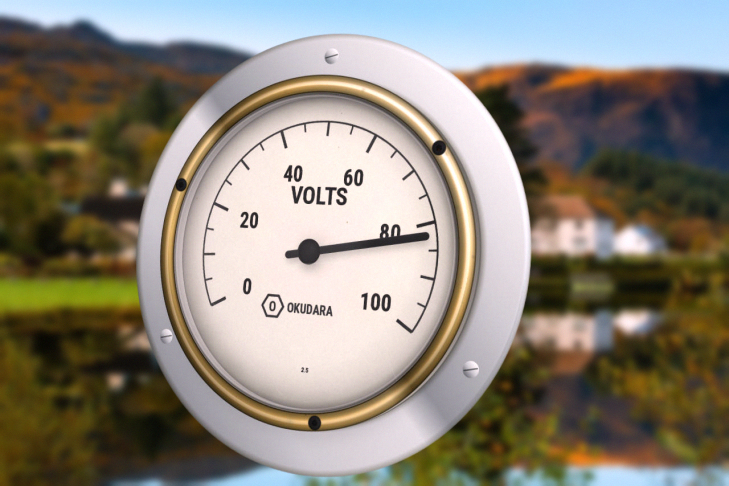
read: {"value": 82.5, "unit": "V"}
